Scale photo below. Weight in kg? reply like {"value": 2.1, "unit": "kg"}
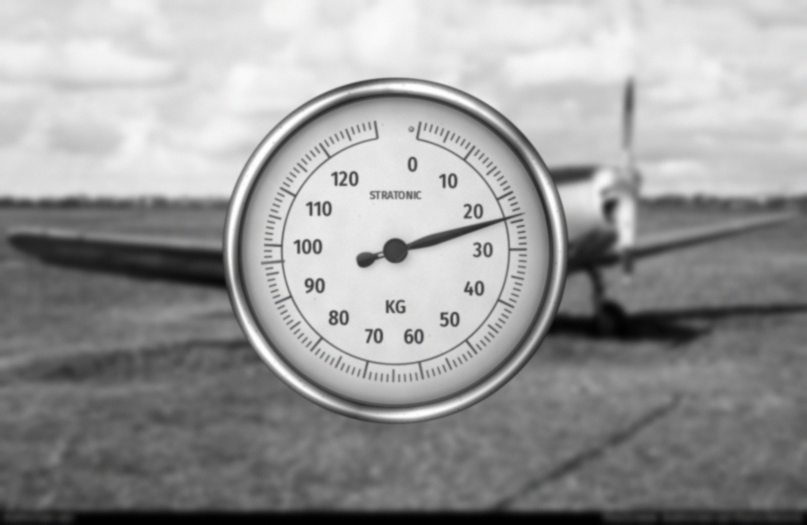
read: {"value": 24, "unit": "kg"}
